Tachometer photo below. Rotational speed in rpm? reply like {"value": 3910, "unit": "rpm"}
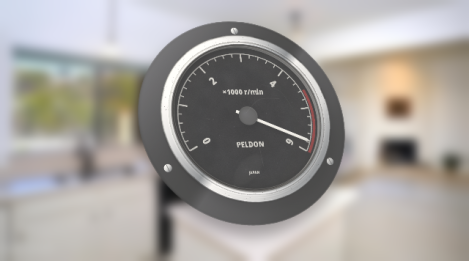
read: {"value": 5800, "unit": "rpm"}
